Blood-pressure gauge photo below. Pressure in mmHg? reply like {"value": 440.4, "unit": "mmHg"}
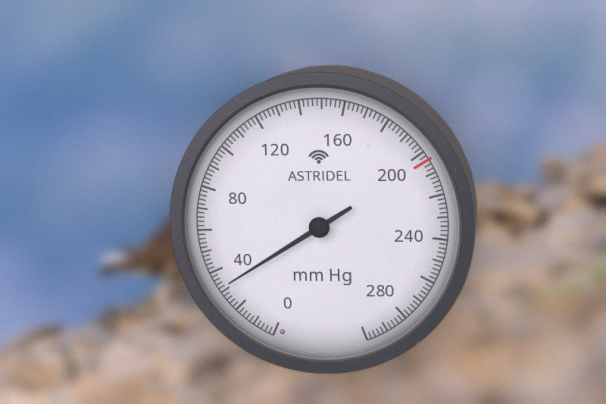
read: {"value": 32, "unit": "mmHg"}
